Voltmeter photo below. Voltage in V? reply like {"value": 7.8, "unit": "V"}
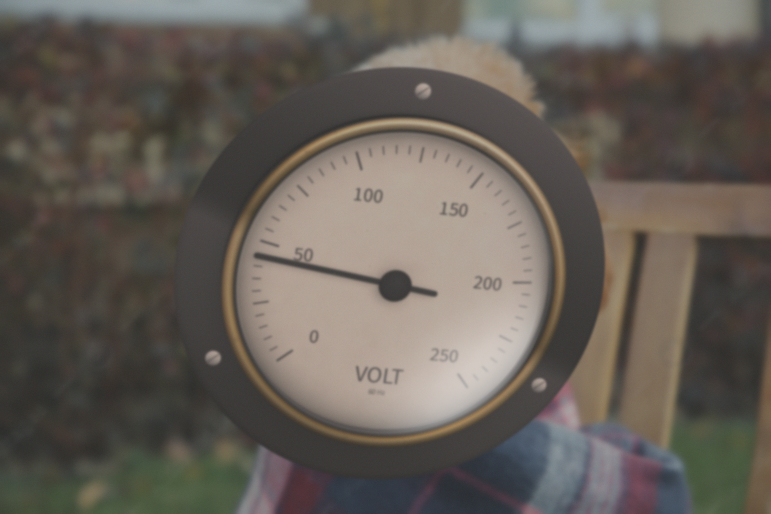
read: {"value": 45, "unit": "V"}
